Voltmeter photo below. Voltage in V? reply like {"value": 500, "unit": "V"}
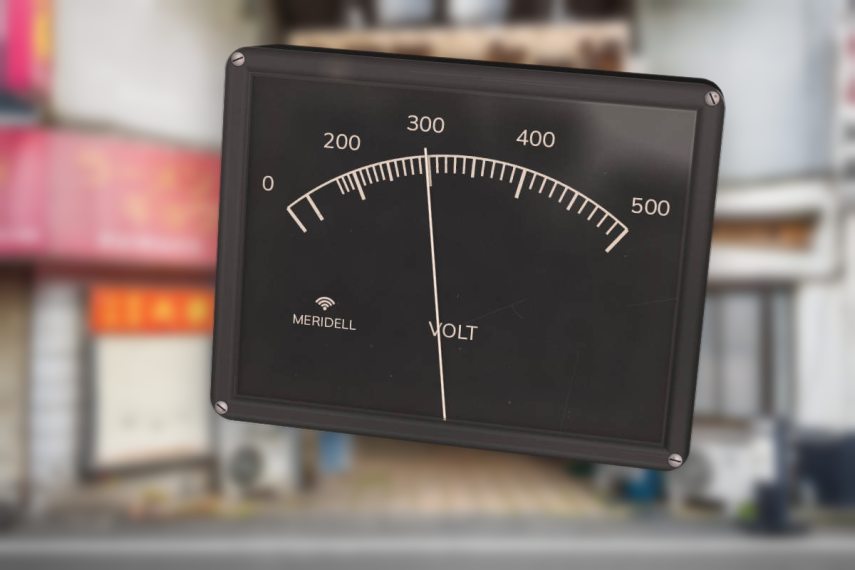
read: {"value": 300, "unit": "V"}
